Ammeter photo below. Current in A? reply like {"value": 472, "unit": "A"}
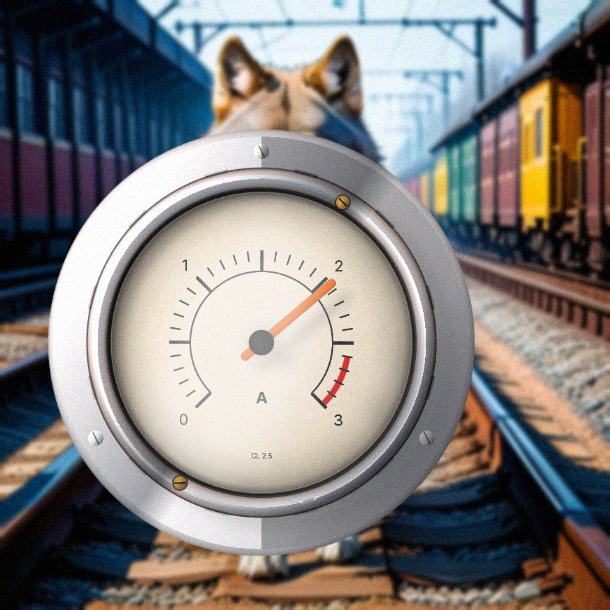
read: {"value": 2.05, "unit": "A"}
